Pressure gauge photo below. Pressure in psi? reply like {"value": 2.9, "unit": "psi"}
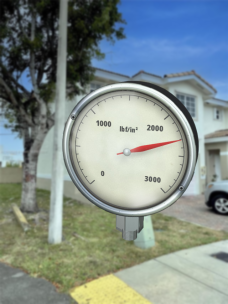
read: {"value": 2300, "unit": "psi"}
